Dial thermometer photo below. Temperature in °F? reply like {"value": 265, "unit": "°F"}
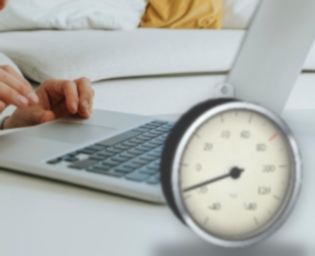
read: {"value": -15, "unit": "°F"}
